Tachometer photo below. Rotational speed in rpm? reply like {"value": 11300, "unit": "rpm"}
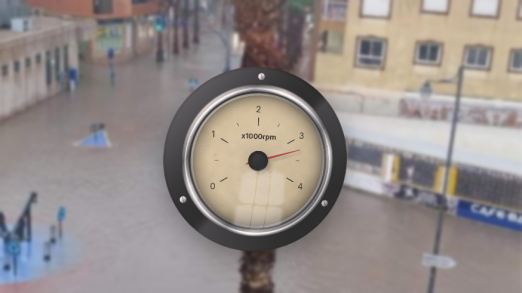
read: {"value": 3250, "unit": "rpm"}
